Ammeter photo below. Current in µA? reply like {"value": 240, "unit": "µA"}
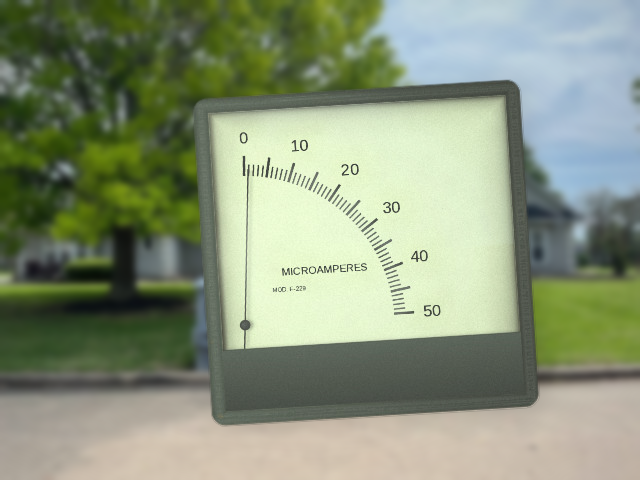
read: {"value": 1, "unit": "µA"}
